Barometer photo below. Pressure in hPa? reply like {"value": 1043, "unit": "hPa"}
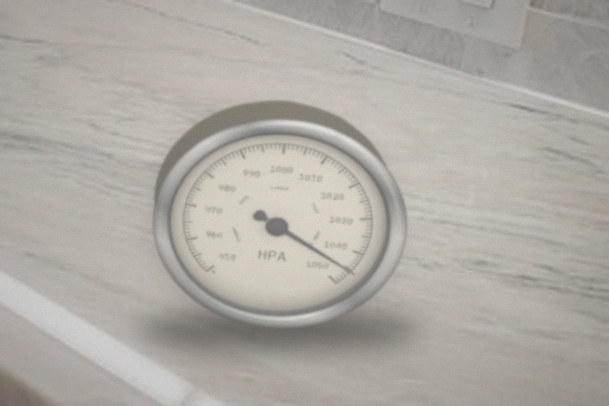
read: {"value": 1045, "unit": "hPa"}
